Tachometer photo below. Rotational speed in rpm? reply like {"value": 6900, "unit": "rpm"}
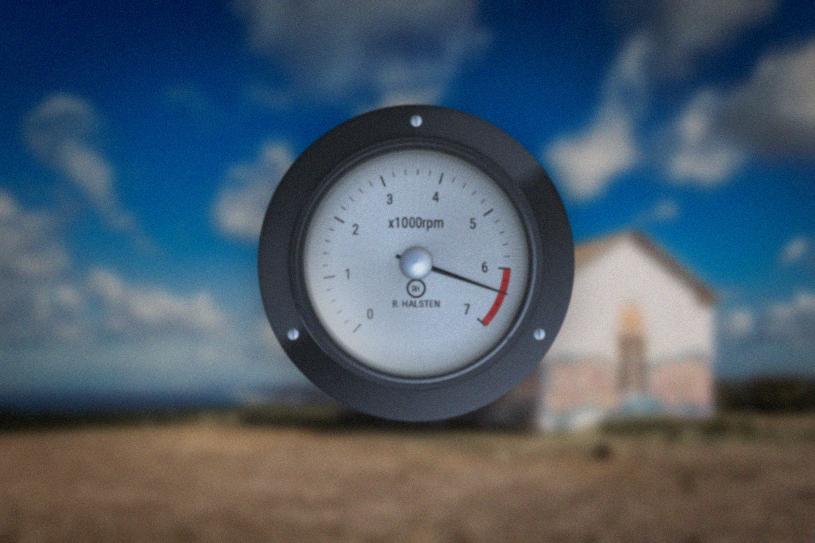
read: {"value": 6400, "unit": "rpm"}
